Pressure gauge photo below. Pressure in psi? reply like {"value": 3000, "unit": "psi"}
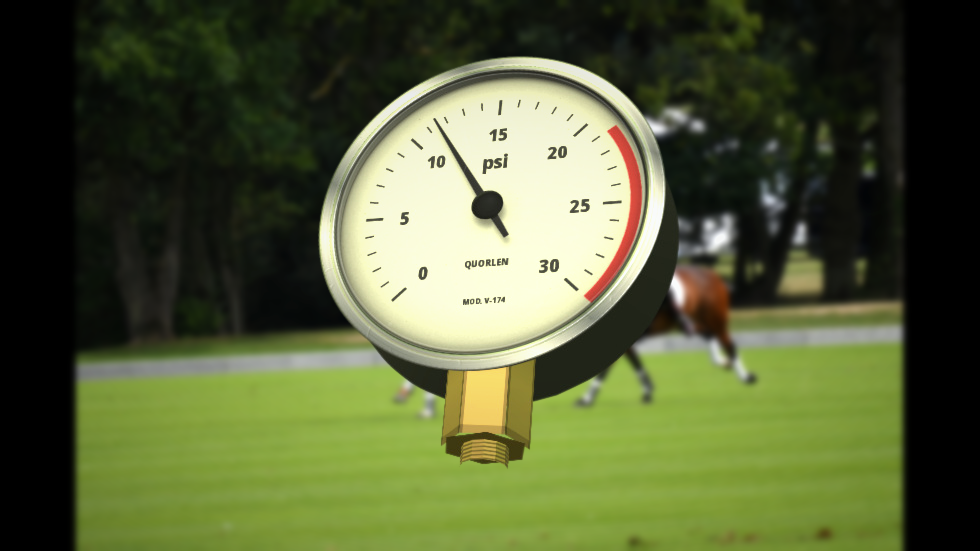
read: {"value": 11.5, "unit": "psi"}
